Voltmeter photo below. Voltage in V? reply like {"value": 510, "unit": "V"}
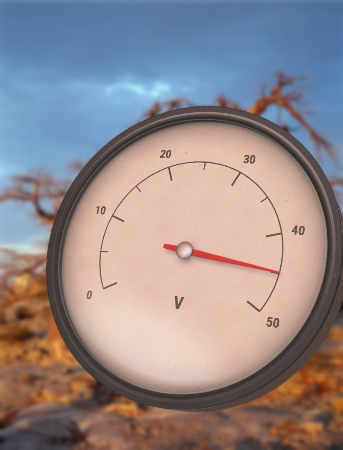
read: {"value": 45, "unit": "V"}
